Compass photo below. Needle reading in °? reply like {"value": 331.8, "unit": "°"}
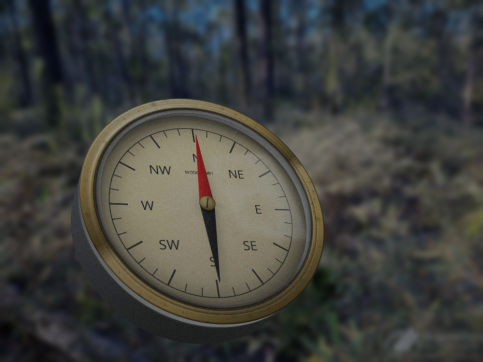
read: {"value": 0, "unit": "°"}
